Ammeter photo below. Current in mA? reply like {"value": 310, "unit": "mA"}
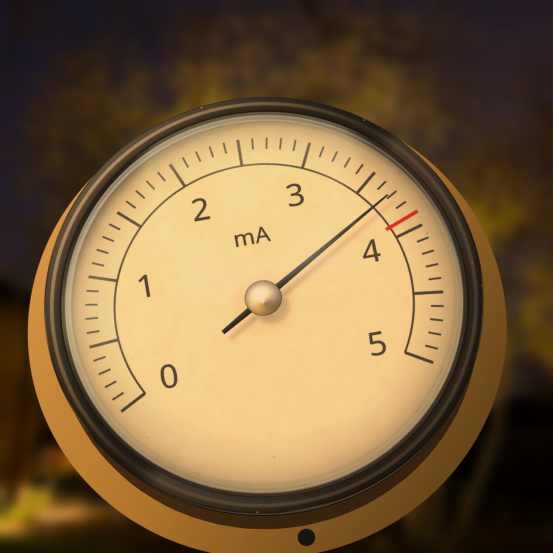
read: {"value": 3.7, "unit": "mA"}
